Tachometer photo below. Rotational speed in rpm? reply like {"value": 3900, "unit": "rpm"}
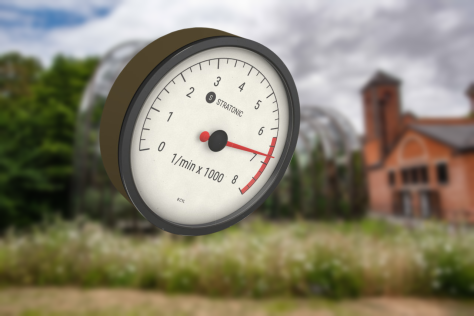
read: {"value": 6750, "unit": "rpm"}
